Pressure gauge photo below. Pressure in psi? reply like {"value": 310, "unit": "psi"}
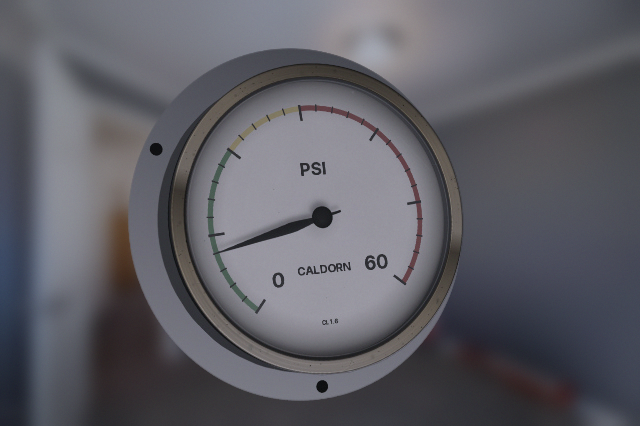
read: {"value": 8, "unit": "psi"}
